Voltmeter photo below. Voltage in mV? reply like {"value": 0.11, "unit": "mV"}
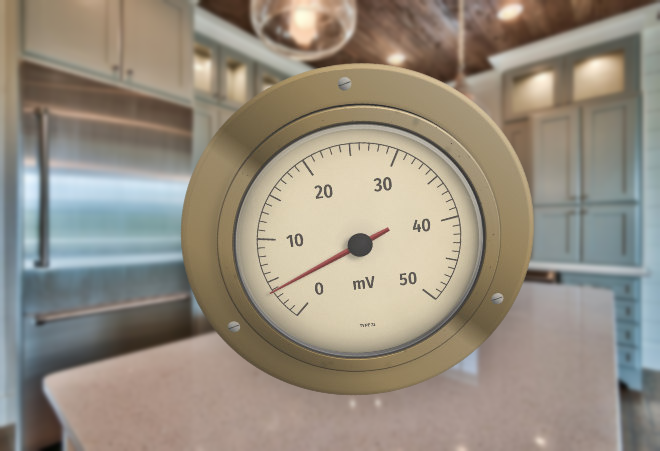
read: {"value": 4, "unit": "mV"}
